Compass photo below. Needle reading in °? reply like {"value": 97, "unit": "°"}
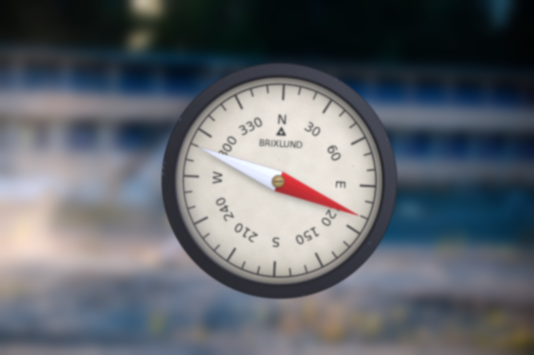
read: {"value": 110, "unit": "°"}
